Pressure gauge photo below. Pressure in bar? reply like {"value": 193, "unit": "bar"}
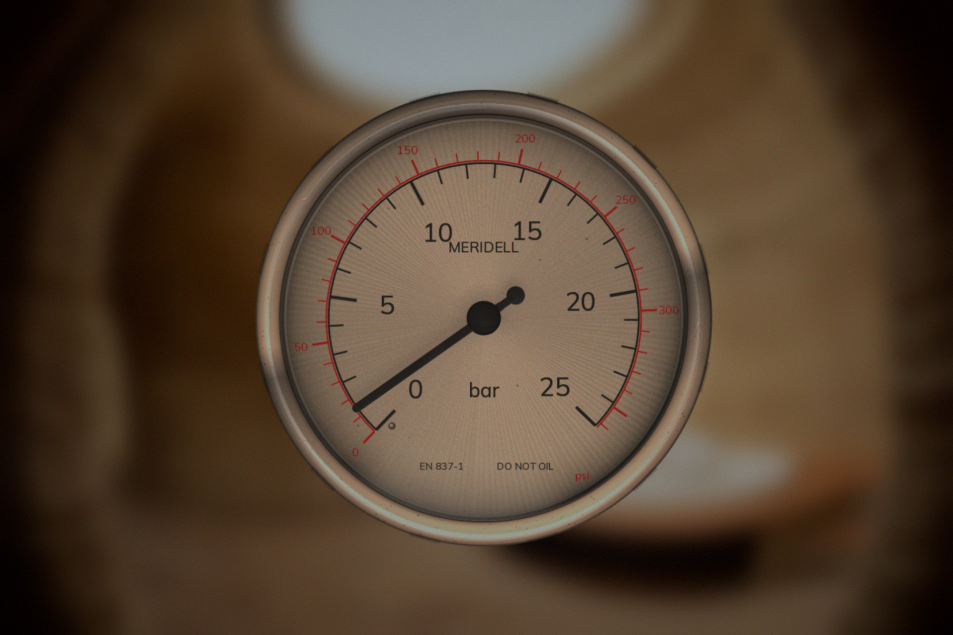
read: {"value": 1, "unit": "bar"}
